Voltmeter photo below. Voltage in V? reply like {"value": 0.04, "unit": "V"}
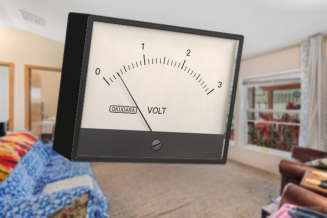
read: {"value": 0.3, "unit": "V"}
